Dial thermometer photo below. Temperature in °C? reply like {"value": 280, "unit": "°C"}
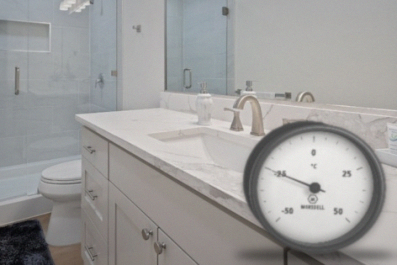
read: {"value": -25, "unit": "°C"}
